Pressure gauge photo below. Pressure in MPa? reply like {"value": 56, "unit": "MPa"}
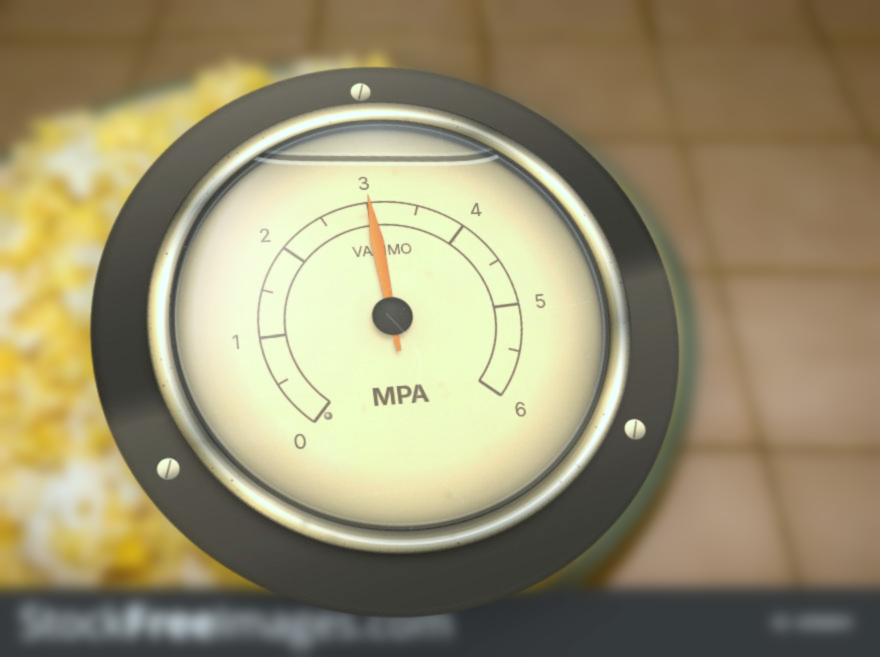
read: {"value": 3, "unit": "MPa"}
